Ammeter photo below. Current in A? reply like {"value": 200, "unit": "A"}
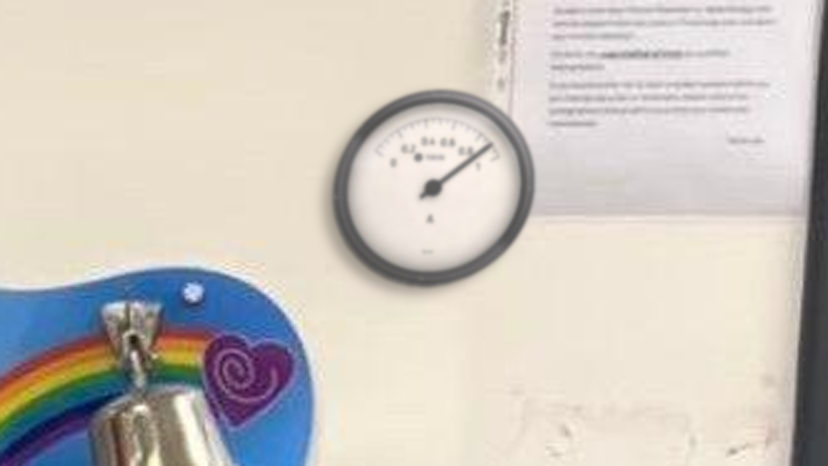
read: {"value": 0.9, "unit": "A"}
